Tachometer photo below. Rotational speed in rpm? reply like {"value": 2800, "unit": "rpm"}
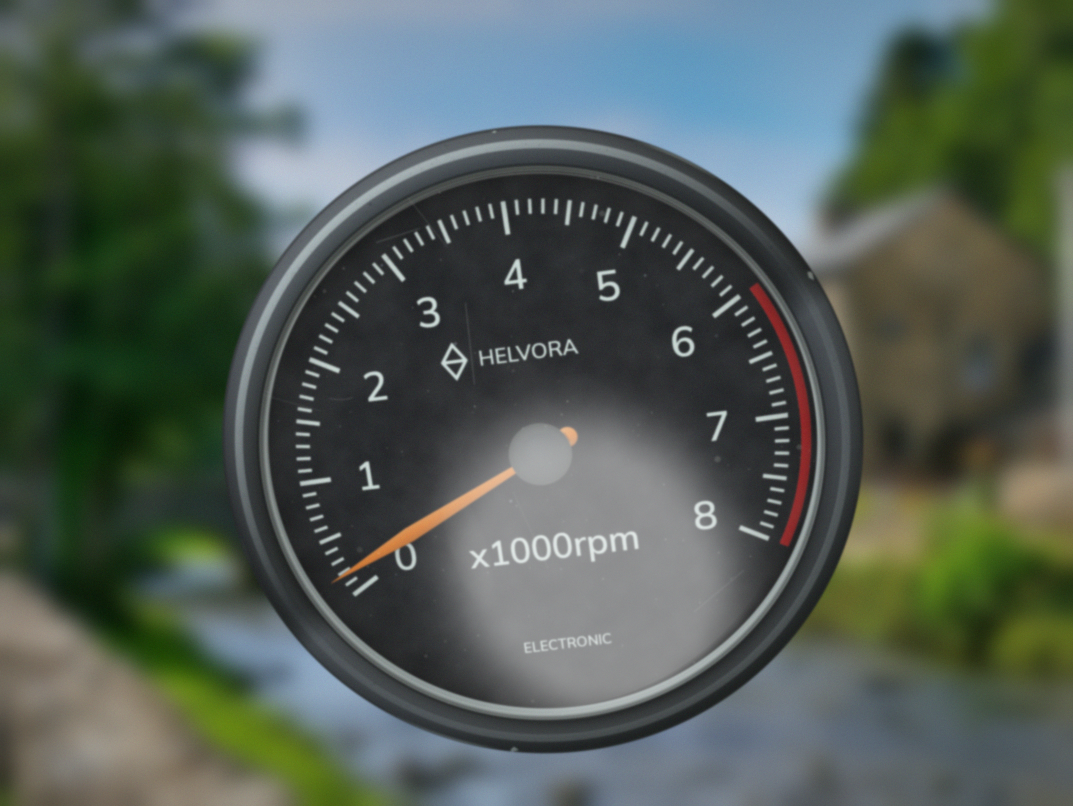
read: {"value": 200, "unit": "rpm"}
